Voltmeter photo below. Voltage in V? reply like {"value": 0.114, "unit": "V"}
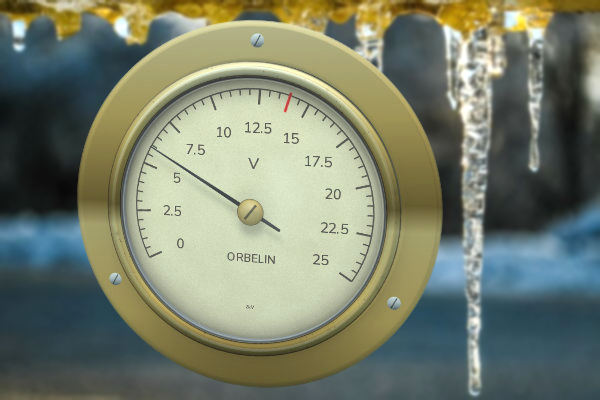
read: {"value": 6, "unit": "V"}
